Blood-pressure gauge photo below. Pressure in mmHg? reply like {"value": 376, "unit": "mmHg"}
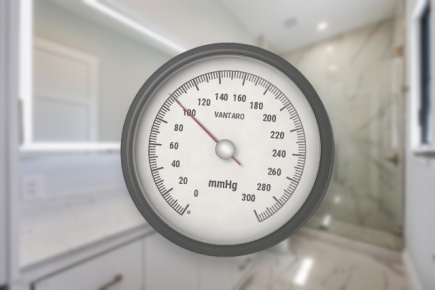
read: {"value": 100, "unit": "mmHg"}
